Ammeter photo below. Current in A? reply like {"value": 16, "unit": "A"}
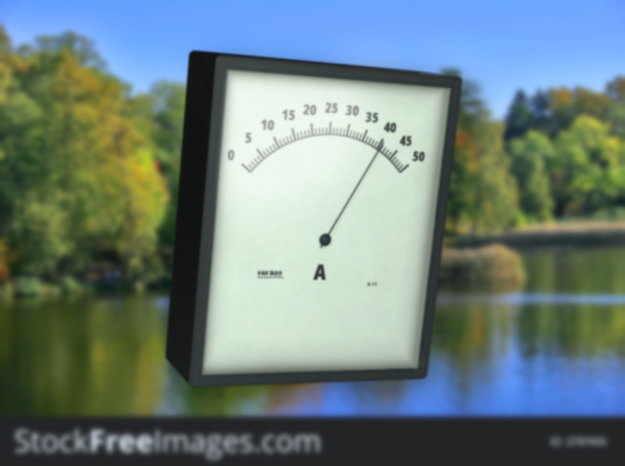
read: {"value": 40, "unit": "A"}
